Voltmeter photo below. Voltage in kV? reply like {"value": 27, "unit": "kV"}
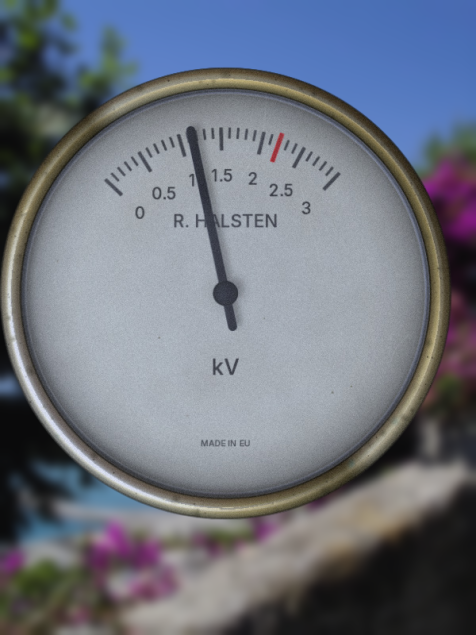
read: {"value": 1.15, "unit": "kV"}
